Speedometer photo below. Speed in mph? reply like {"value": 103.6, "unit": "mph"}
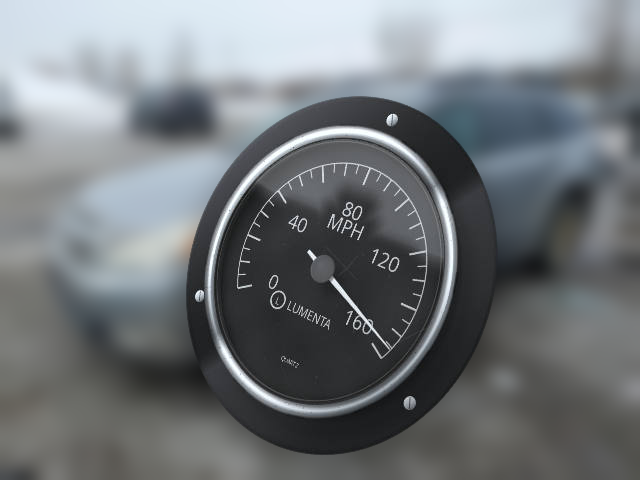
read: {"value": 155, "unit": "mph"}
